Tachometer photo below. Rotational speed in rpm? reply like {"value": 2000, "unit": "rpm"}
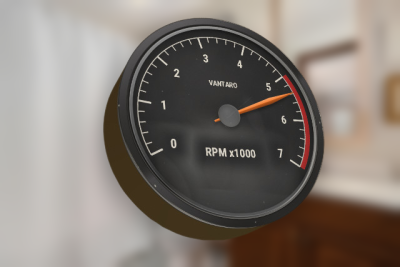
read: {"value": 5400, "unit": "rpm"}
